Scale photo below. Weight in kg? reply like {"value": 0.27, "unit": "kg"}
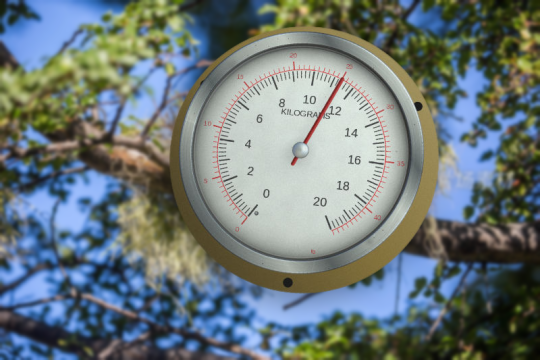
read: {"value": 11.4, "unit": "kg"}
